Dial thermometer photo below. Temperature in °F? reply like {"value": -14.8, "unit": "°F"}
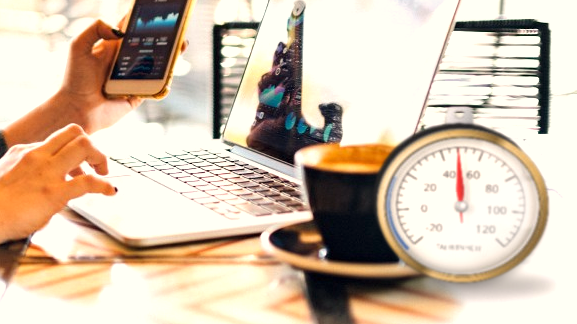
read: {"value": 48, "unit": "°F"}
